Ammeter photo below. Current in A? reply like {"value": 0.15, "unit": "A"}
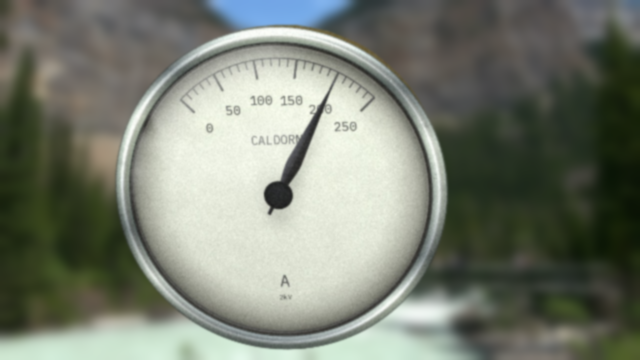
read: {"value": 200, "unit": "A"}
